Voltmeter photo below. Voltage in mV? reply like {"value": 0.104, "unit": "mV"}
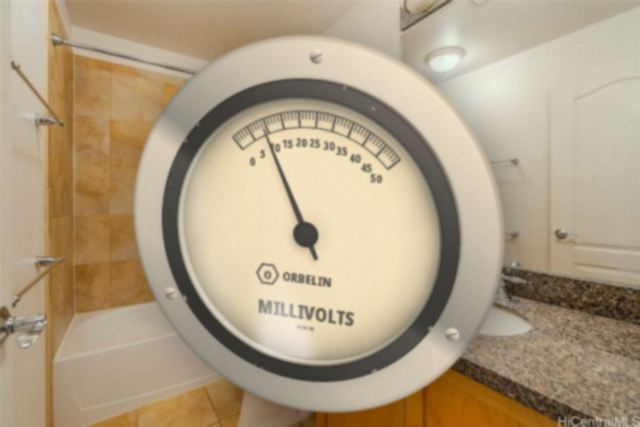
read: {"value": 10, "unit": "mV"}
